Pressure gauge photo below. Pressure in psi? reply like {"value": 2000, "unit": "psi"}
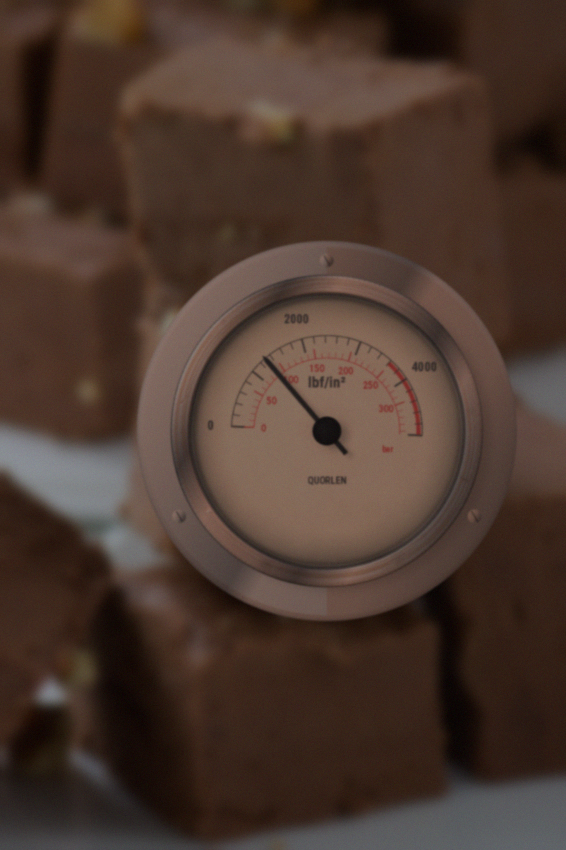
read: {"value": 1300, "unit": "psi"}
